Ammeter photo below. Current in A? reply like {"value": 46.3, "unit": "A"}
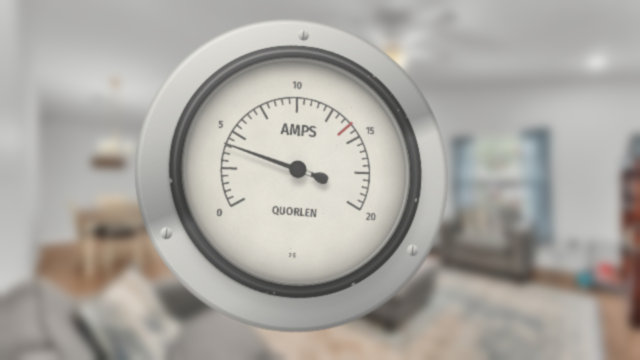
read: {"value": 4, "unit": "A"}
